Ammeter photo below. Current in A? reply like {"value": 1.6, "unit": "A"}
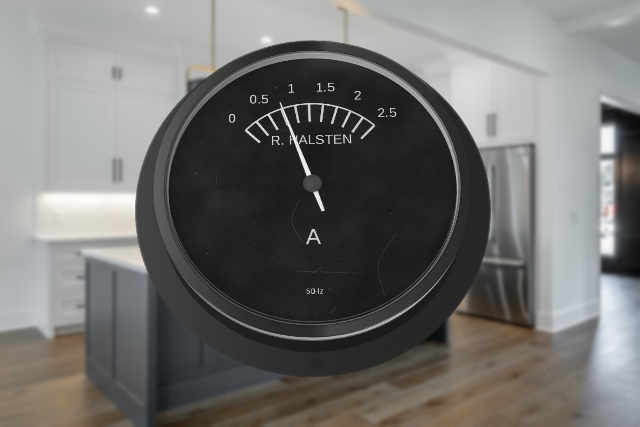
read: {"value": 0.75, "unit": "A"}
